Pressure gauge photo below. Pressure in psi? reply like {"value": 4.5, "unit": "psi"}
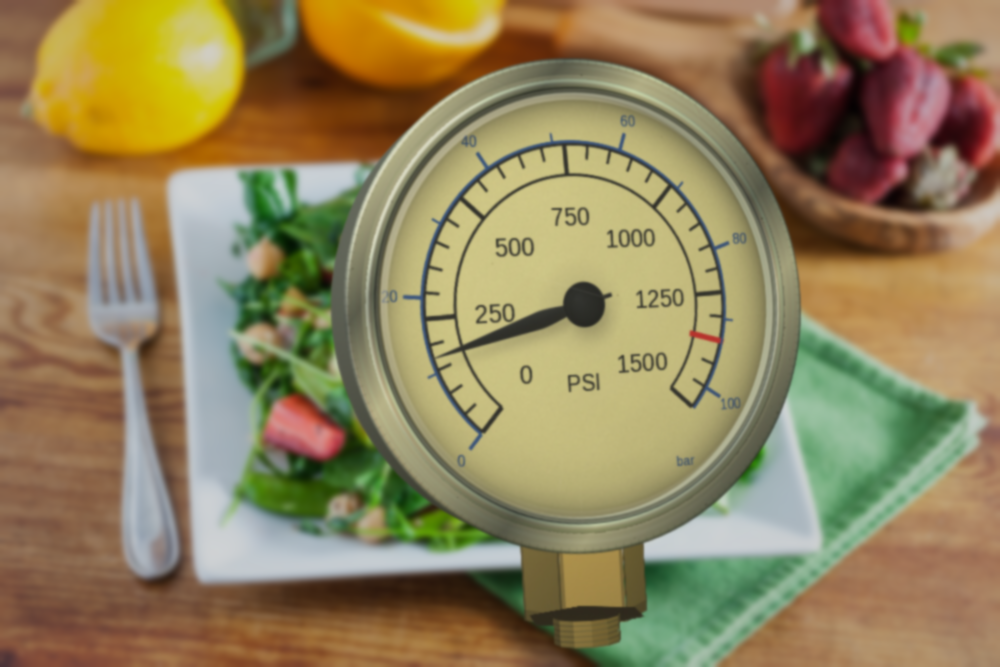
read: {"value": 175, "unit": "psi"}
